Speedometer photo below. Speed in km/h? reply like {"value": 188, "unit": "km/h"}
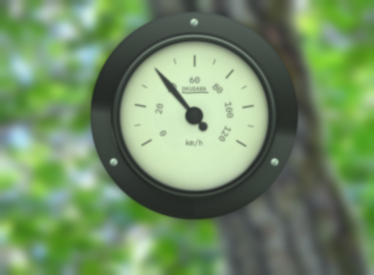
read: {"value": 40, "unit": "km/h"}
